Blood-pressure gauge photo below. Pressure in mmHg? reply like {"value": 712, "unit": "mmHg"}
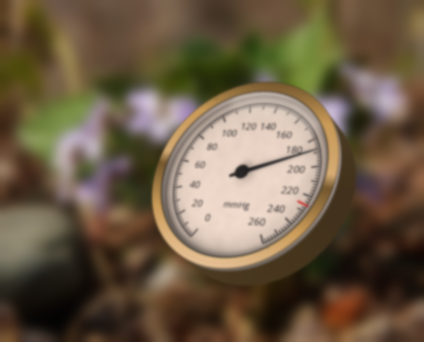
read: {"value": 190, "unit": "mmHg"}
